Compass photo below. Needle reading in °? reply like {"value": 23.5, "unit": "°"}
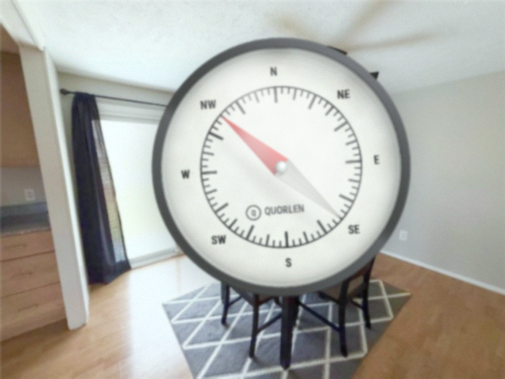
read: {"value": 315, "unit": "°"}
